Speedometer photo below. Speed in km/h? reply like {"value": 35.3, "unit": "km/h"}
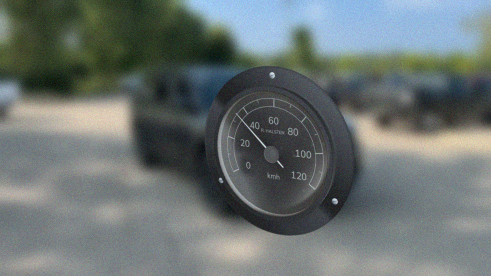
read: {"value": 35, "unit": "km/h"}
